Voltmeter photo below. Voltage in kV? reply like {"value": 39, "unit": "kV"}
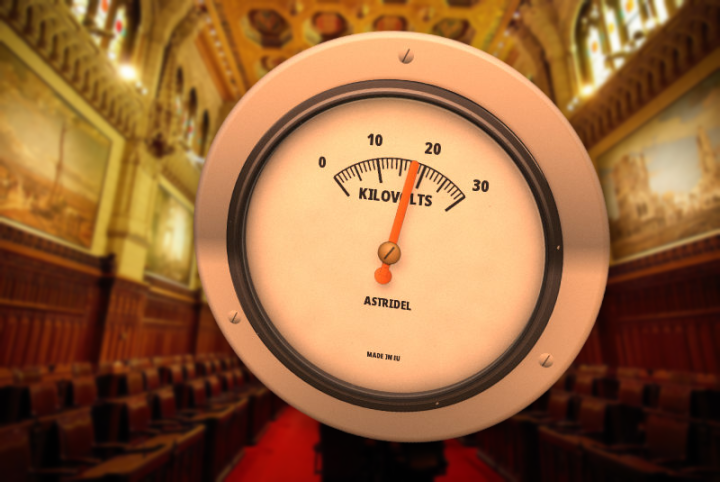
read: {"value": 18, "unit": "kV"}
